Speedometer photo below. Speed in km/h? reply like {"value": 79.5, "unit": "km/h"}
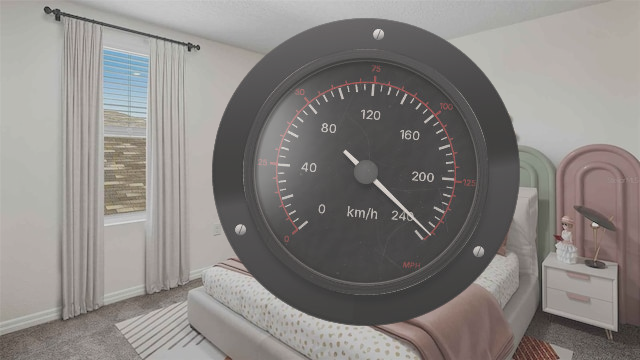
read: {"value": 235, "unit": "km/h"}
